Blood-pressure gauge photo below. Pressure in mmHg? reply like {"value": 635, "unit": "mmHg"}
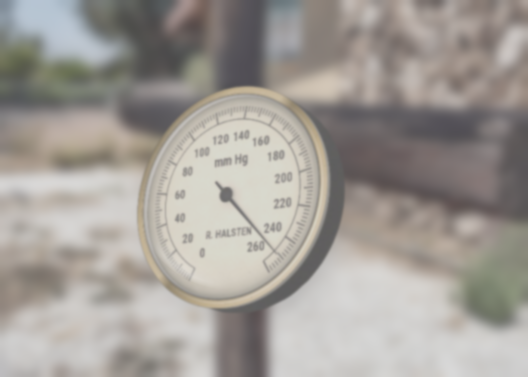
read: {"value": 250, "unit": "mmHg"}
